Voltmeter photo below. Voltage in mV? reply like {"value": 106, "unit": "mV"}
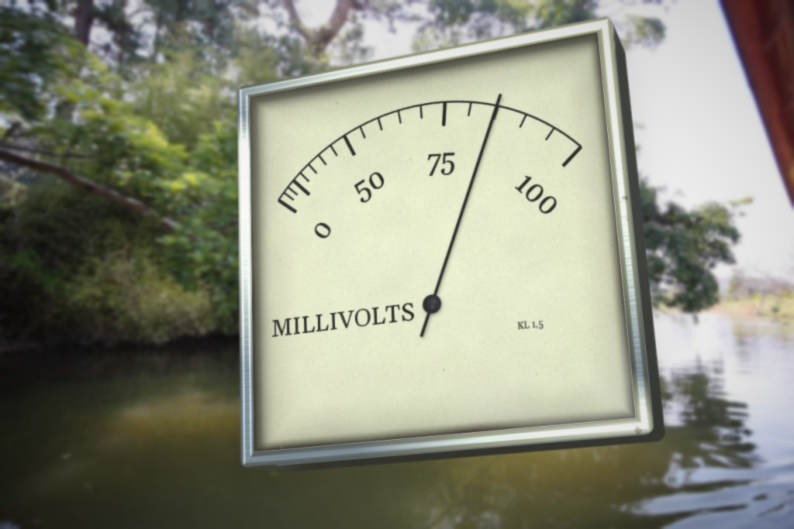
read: {"value": 85, "unit": "mV"}
